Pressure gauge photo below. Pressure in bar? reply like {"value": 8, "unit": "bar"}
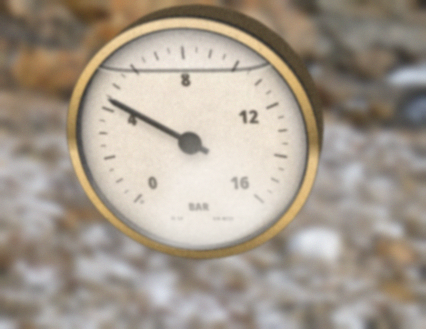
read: {"value": 4.5, "unit": "bar"}
